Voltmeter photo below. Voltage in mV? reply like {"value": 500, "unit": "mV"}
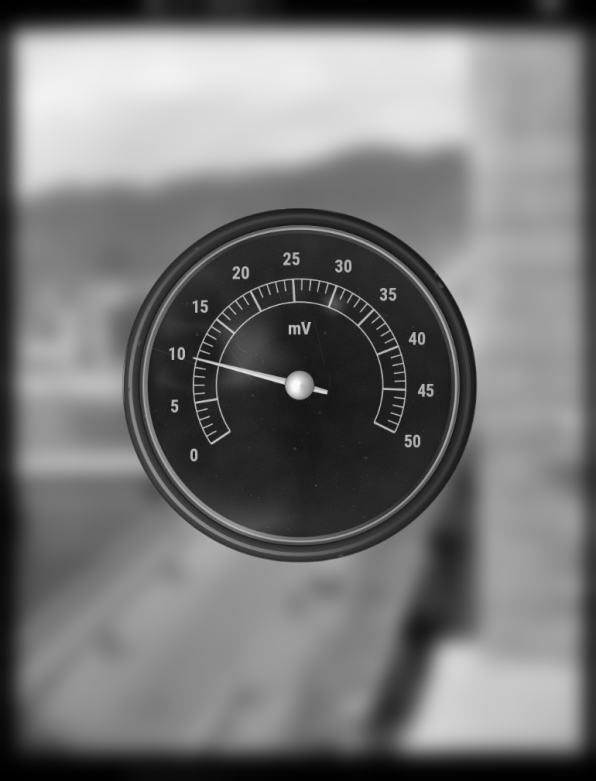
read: {"value": 10, "unit": "mV"}
